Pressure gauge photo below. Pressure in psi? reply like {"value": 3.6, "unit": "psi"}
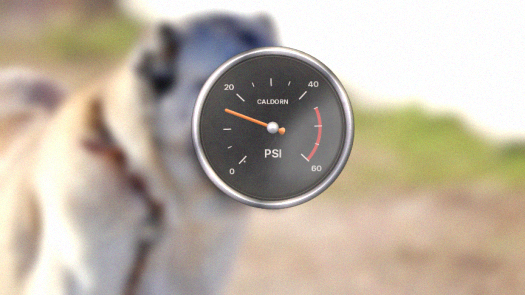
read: {"value": 15, "unit": "psi"}
